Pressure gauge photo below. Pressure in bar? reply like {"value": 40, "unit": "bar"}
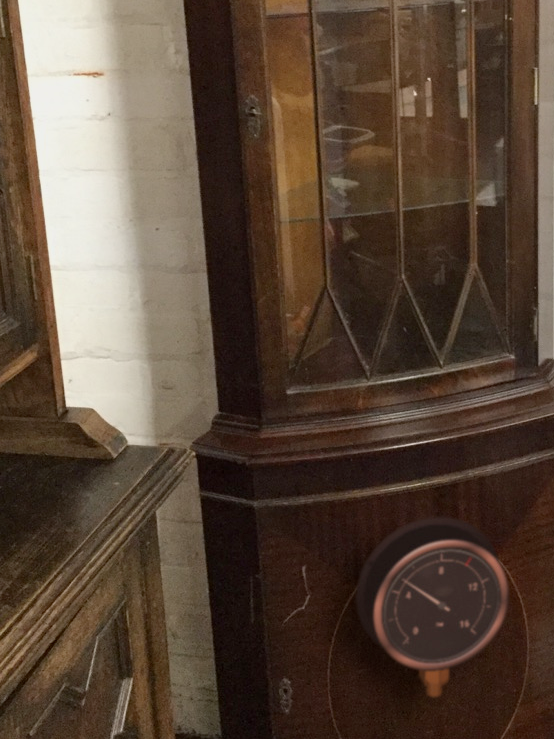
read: {"value": 5, "unit": "bar"}
